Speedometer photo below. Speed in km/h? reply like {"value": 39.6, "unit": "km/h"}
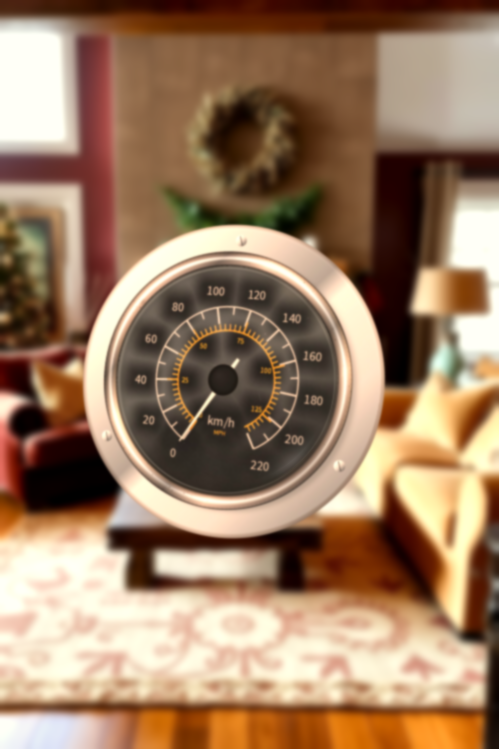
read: {"value": 0, "unit": "km/h"}
